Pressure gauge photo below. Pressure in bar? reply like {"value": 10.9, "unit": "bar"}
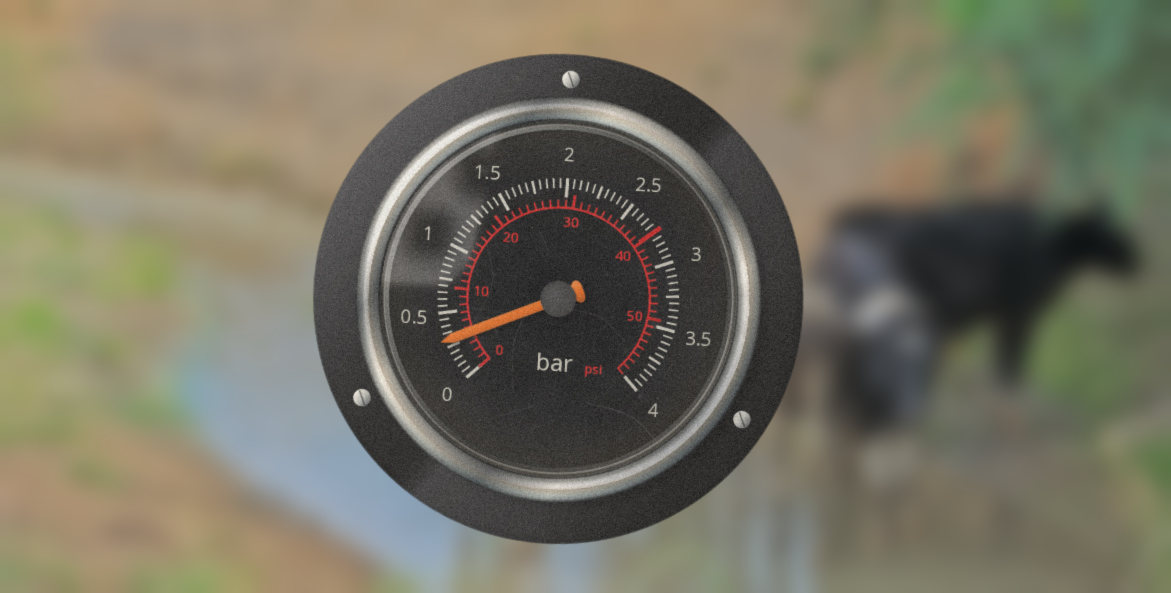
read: {"value": 0.3, "unit": "bar"}
